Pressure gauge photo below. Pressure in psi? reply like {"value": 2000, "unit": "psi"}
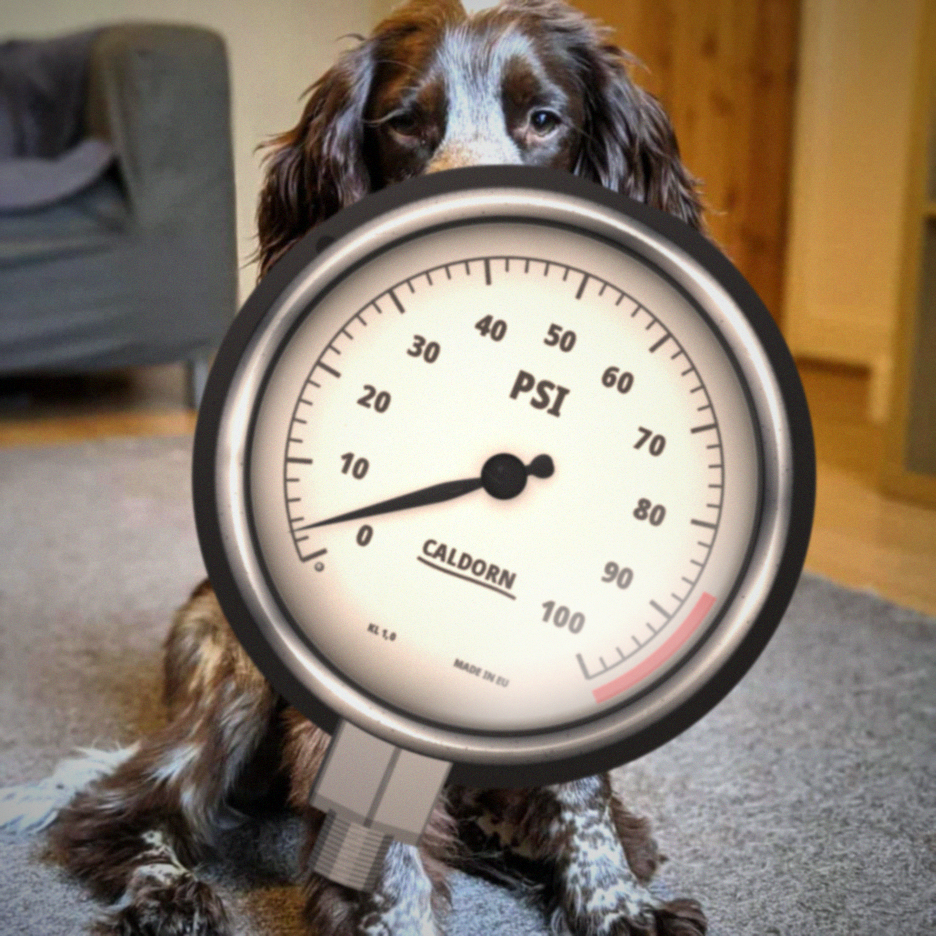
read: {"value": 3, "unit": "psi"}
